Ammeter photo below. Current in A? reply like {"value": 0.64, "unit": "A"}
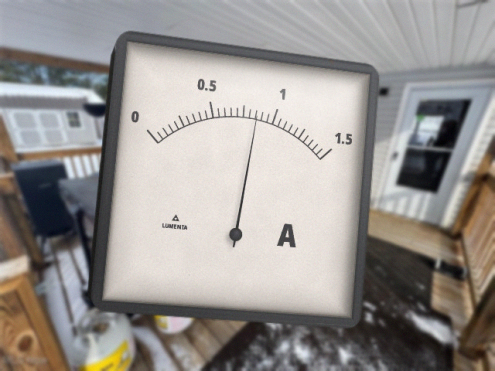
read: {"value": 0.85, "unit": "A"}
